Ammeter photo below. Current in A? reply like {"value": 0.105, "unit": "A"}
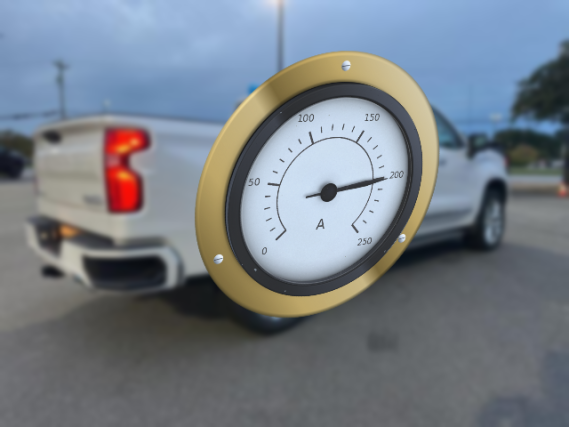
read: {"value": 200, "unit": "A"}
